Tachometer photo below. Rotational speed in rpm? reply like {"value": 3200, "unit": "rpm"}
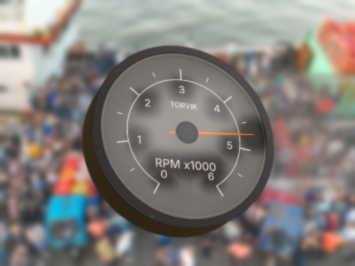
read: {"value": 4750, "unit": "rpm"}
